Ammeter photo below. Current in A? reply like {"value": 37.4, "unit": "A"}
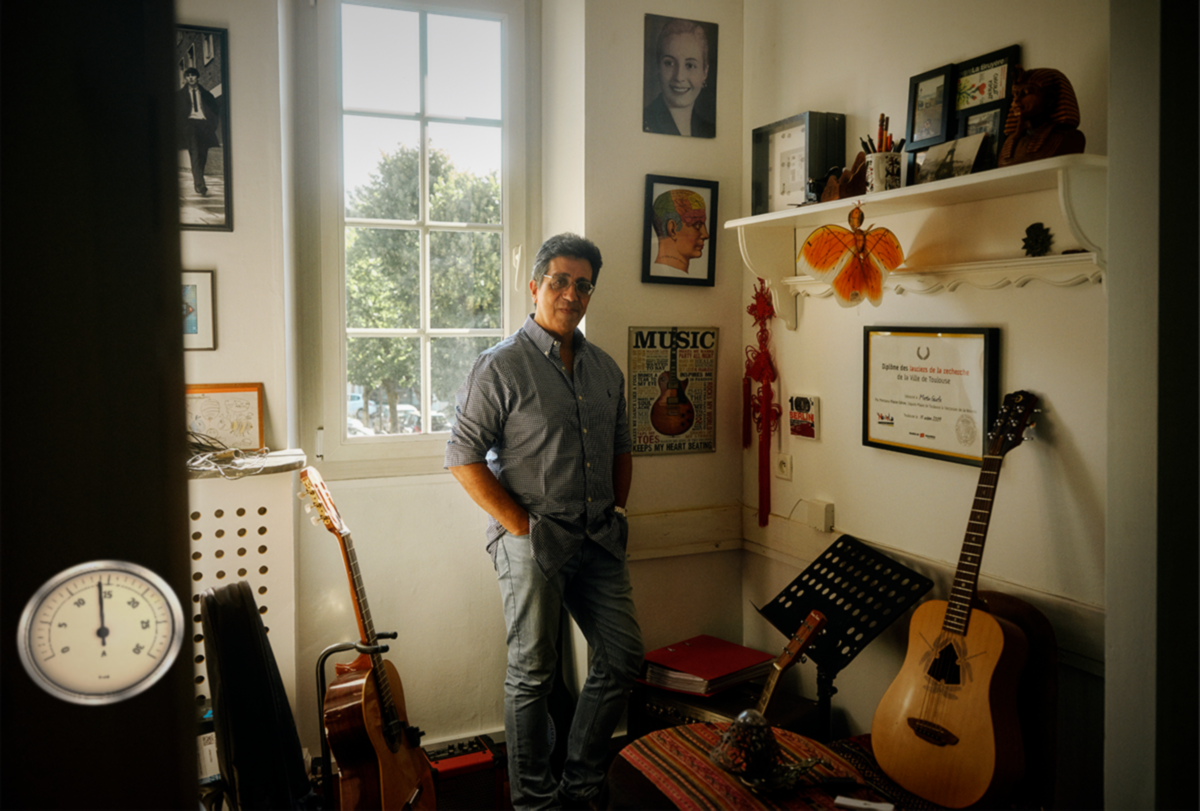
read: {"value": 14, "unit": "A"}
